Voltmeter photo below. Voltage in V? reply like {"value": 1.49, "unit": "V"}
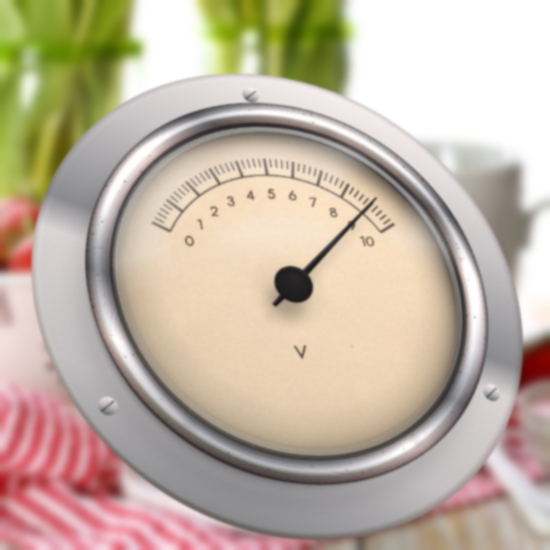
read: {"value": 9, "unit": "V"}
